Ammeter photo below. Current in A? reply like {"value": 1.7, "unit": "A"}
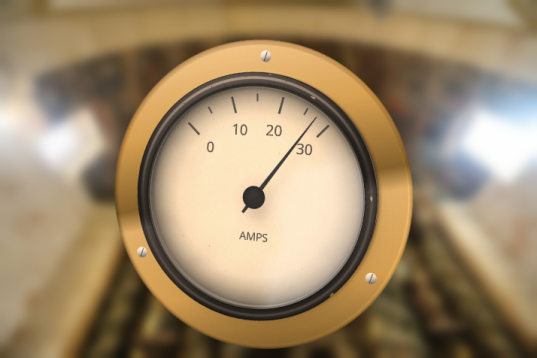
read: {"value": 27.5, "unit": "A"}
